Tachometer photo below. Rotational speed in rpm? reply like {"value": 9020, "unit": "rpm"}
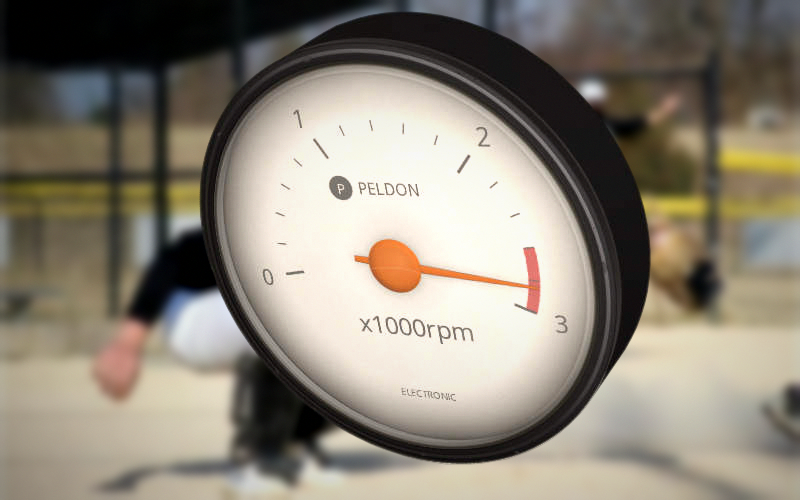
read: {"value": 2800, "unit": "rpm"}
